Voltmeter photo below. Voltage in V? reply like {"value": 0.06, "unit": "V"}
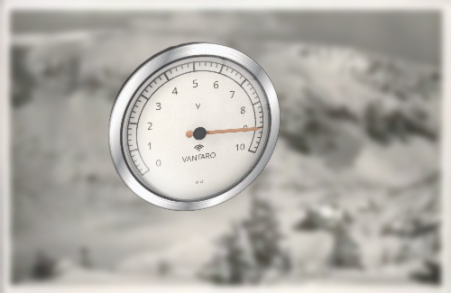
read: {"value": 9, "unit": "V"}
